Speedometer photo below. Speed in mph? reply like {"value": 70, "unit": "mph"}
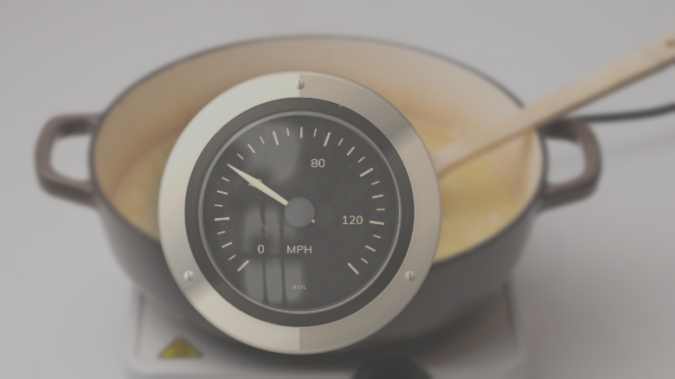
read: {"value": 40, "unit": "mph"}
